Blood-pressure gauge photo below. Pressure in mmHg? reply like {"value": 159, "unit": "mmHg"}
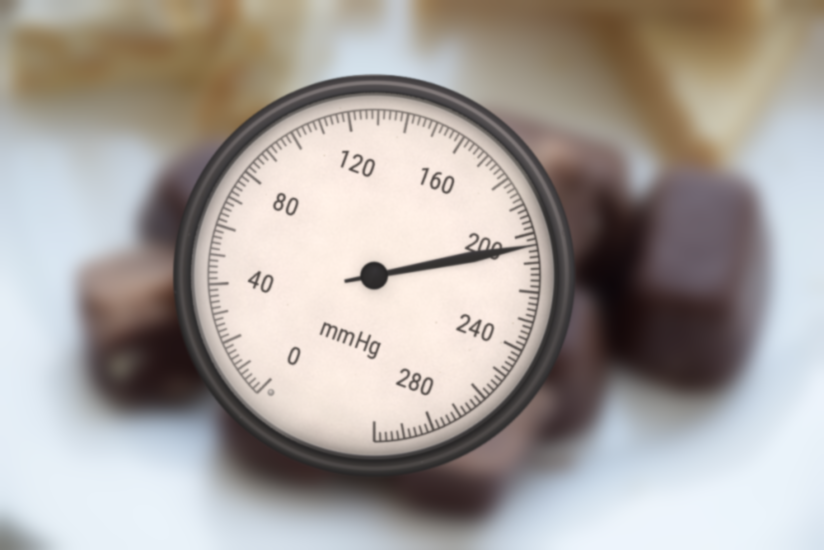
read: {"value": 204, "unit": "mmHg"}
